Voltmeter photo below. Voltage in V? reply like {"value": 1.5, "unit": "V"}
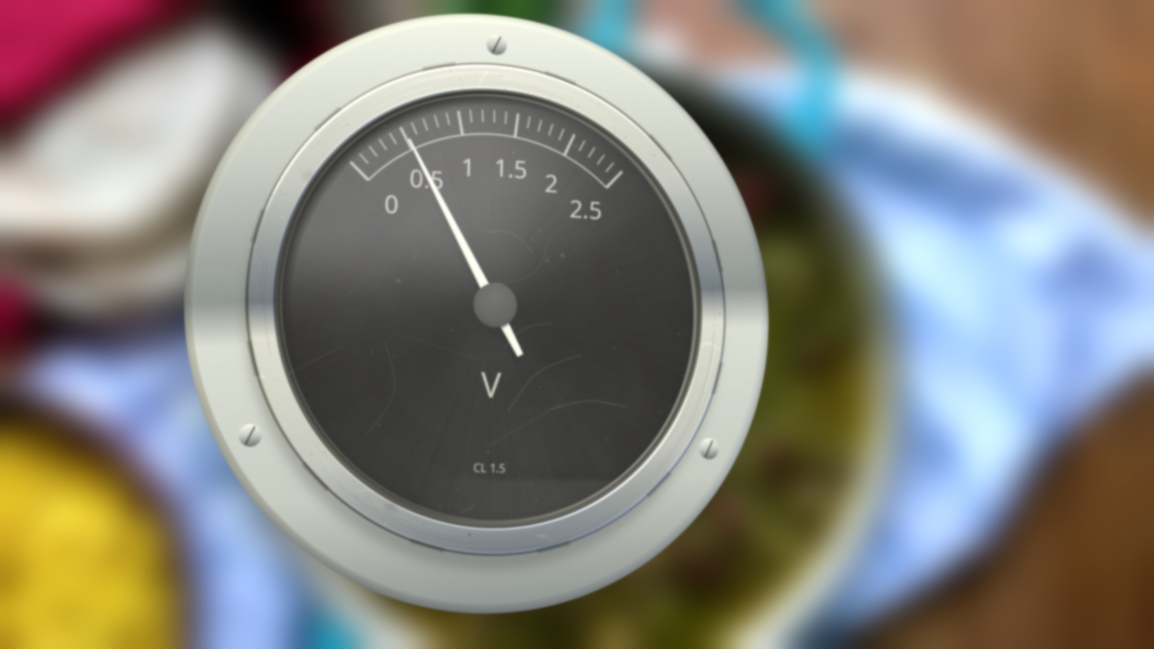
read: {"value": 0.5, "unit": "V"}
